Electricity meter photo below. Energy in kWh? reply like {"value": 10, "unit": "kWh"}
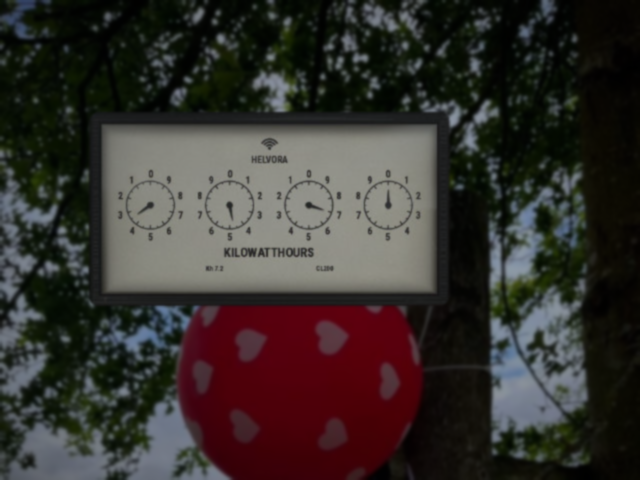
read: {"value": 3470, "unit": "kWh"}
